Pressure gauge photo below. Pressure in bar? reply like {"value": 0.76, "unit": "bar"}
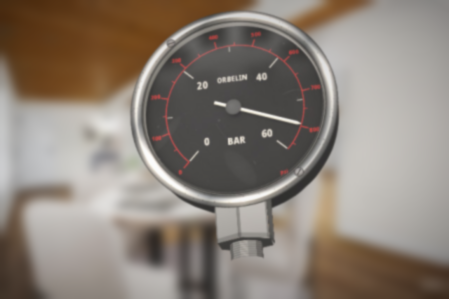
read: {"value": 55, "unit": "bar"}
